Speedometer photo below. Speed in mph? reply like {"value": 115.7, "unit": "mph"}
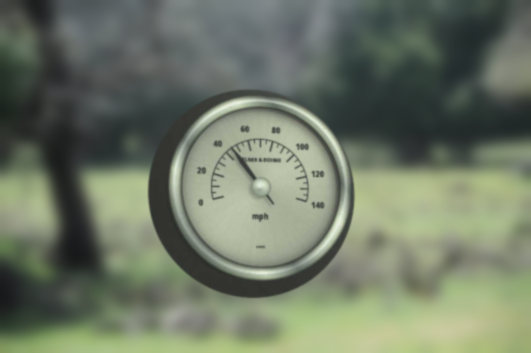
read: {"value": 45, "unit": "mph"}
